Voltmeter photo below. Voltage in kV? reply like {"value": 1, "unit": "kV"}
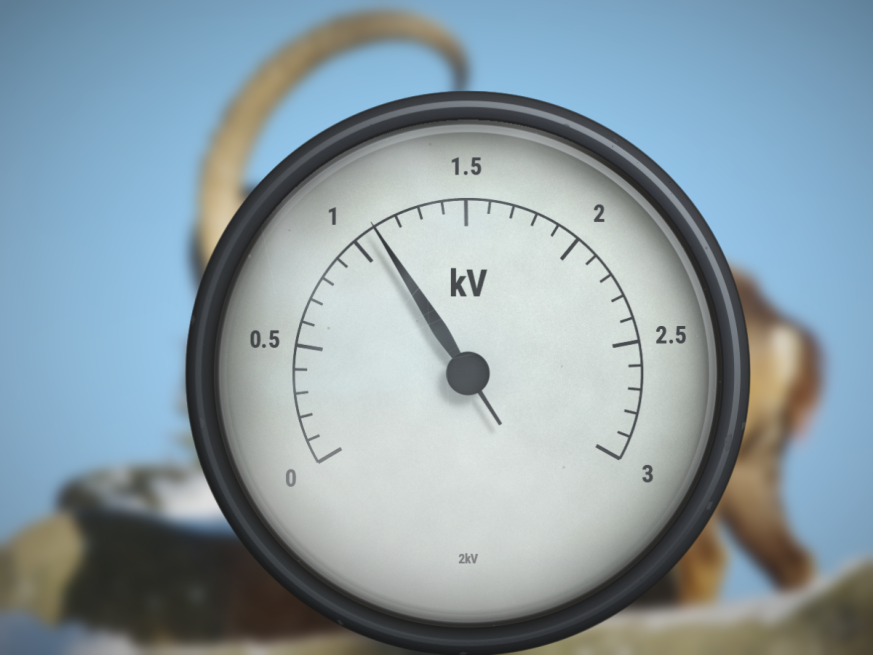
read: {"value": 1.1, "unit": "kV"}
